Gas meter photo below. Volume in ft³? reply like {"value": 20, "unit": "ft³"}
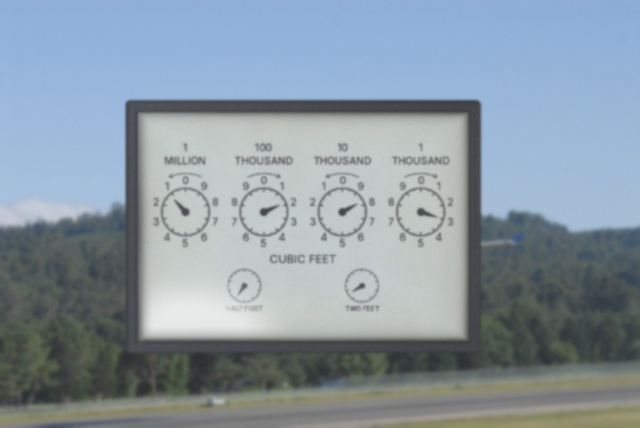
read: {"value": 118300, "unit": "ft³"}
